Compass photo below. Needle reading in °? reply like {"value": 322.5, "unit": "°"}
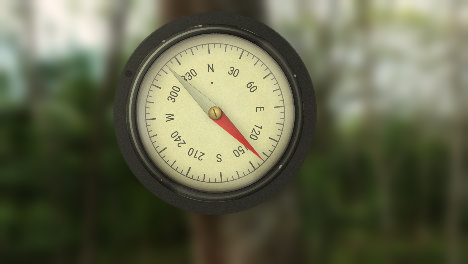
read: {"value": 140, "unit": "°"}
